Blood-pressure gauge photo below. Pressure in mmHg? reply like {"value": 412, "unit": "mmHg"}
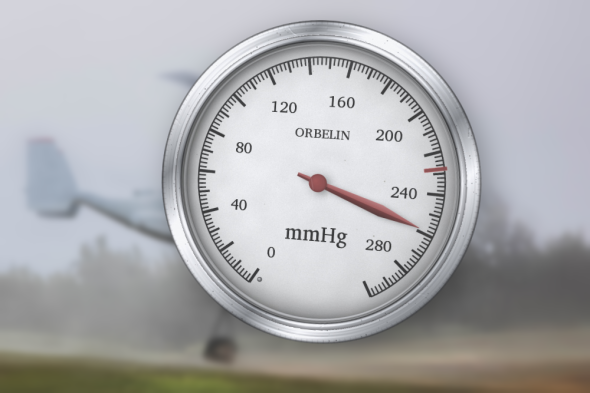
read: {"value": 258, "unit": "mmHg"}
